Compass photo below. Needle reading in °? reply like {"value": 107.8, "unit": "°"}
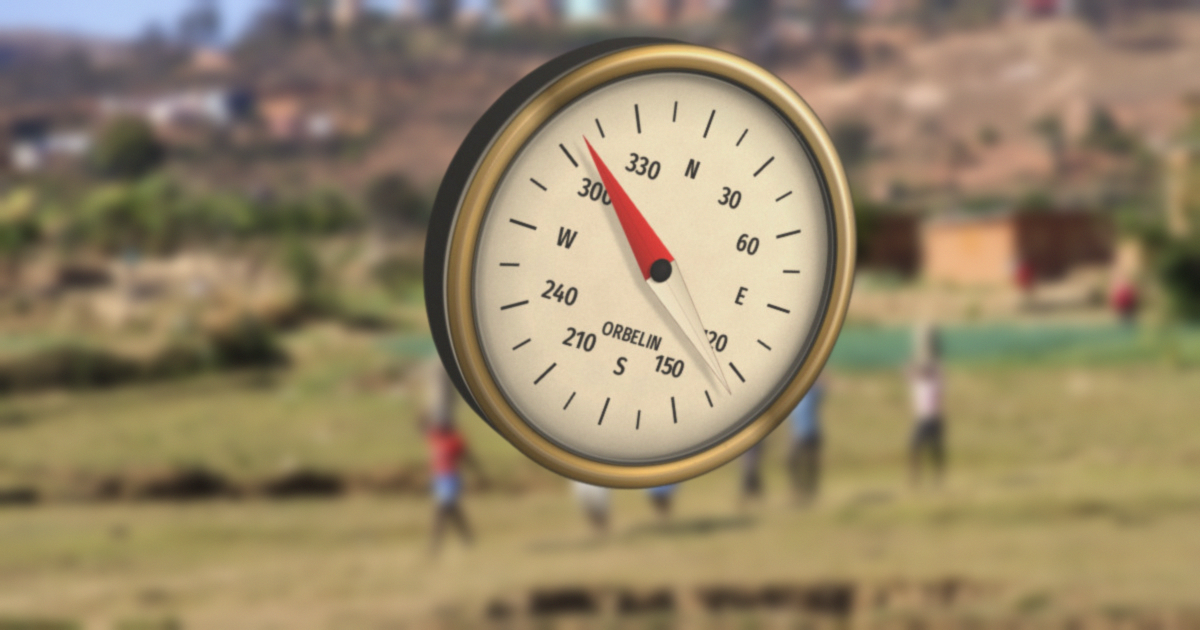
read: {"value": 307.5, "unit": "°"}
